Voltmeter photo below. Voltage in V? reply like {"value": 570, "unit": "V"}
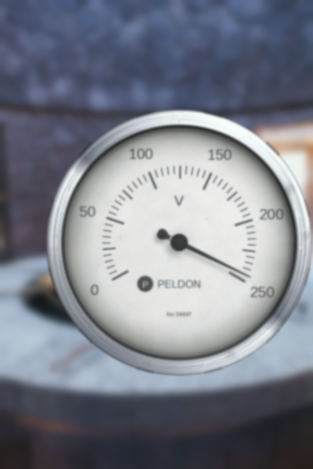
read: {"value": 245, "unit": "V"}
